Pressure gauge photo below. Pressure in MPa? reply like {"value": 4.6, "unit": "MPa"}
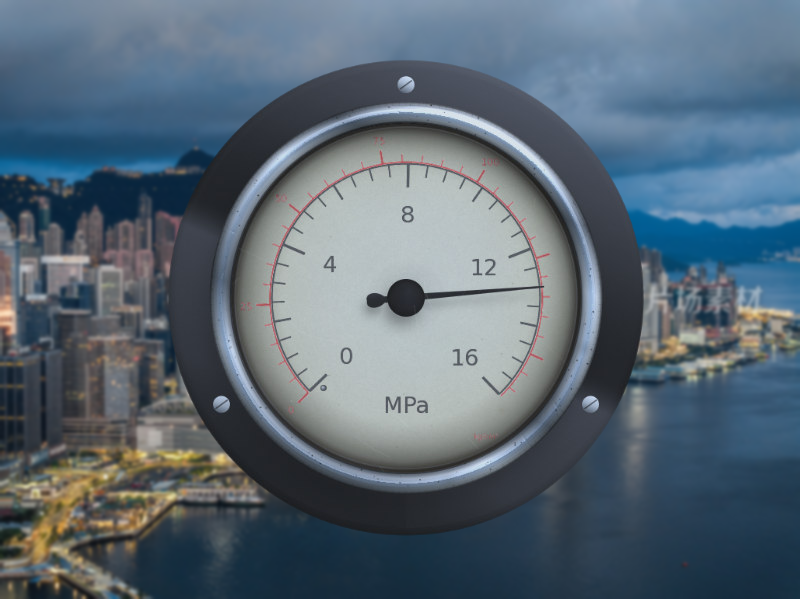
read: {"value": 13, "unit": "MPa"}
